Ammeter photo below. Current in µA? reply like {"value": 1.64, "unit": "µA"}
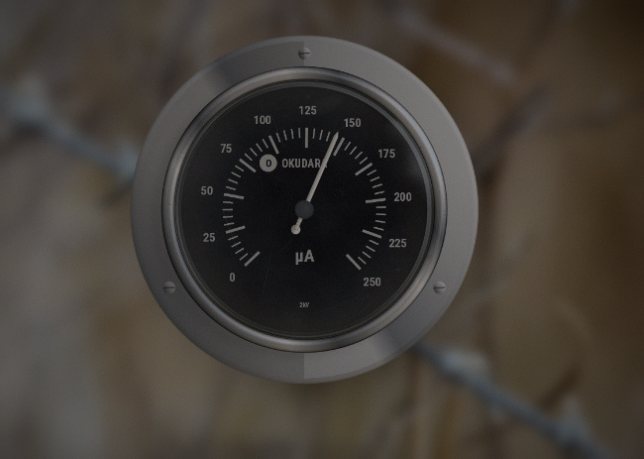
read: {"value": 145, "unit": "µA"}
